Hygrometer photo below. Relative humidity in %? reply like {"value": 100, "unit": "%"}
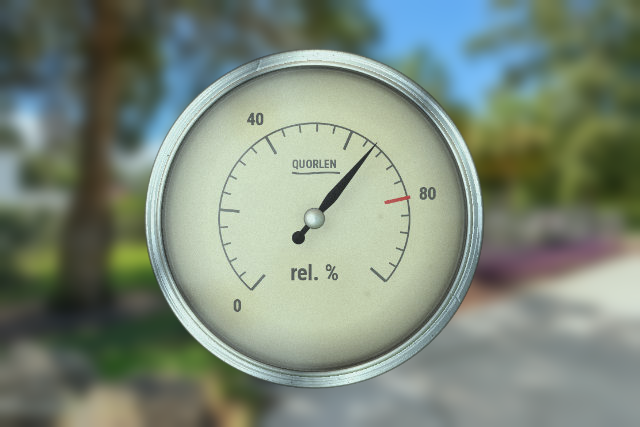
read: {"value": 66, "unit": "%"}
